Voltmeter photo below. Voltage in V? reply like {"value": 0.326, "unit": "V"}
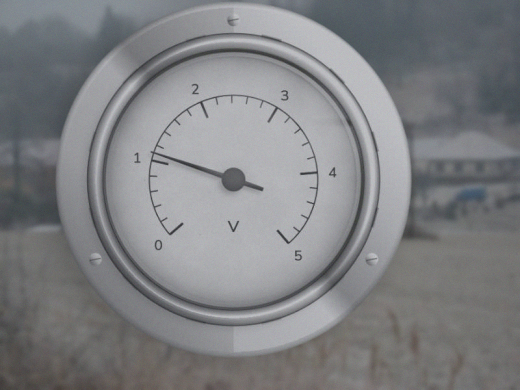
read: {"value": 1.1, "unit": "V"}
